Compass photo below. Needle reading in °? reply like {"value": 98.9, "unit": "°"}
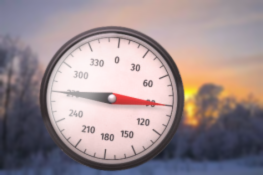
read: {"value": 90, "unit": "°"}
